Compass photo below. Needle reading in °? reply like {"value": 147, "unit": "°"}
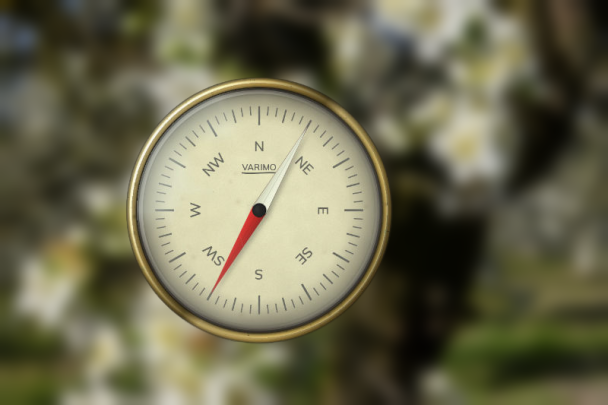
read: {"value": 210, "unit": "°"}
